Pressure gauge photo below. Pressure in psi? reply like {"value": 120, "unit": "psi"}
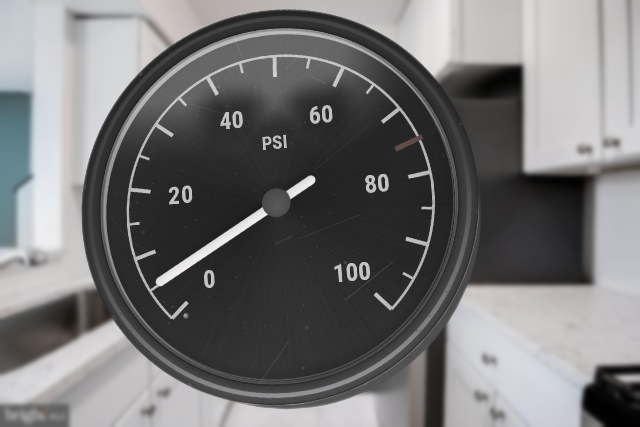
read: {"value": 5, "unit": "psi"}
